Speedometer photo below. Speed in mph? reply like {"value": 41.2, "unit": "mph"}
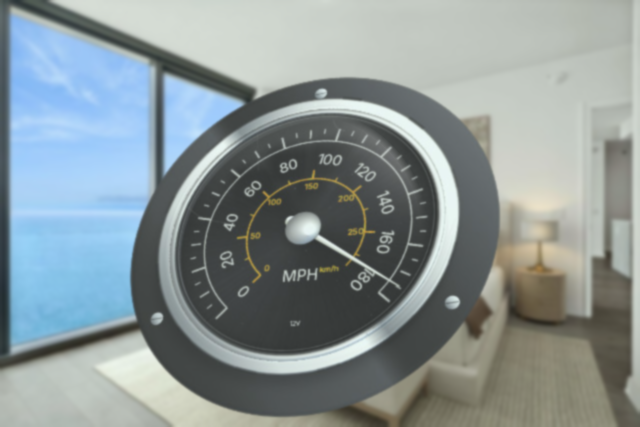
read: {"value": 175, "unit": "mph"}
